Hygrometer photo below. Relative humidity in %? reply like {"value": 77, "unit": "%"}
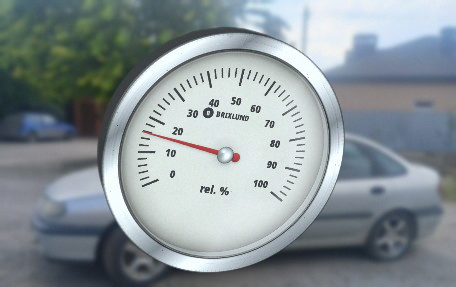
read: {"value": 16, "unit": "%"}
